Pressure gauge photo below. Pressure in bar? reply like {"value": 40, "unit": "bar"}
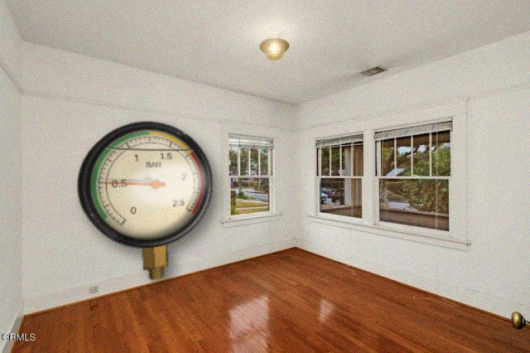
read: {"value": 0.5, "unit": "bar"}
